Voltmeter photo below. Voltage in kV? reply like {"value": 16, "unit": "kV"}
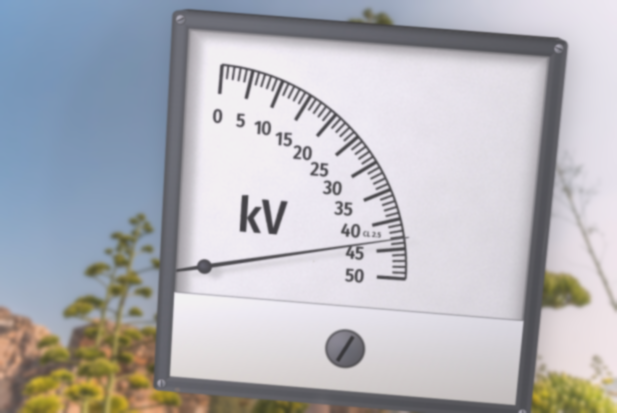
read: {"value": 43, "unit": "kV"}
